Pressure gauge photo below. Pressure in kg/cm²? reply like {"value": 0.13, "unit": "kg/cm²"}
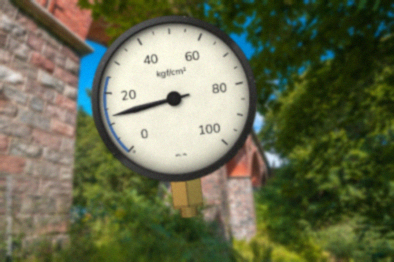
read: {"value": 12.5, "unit": "kg/cm²"}
